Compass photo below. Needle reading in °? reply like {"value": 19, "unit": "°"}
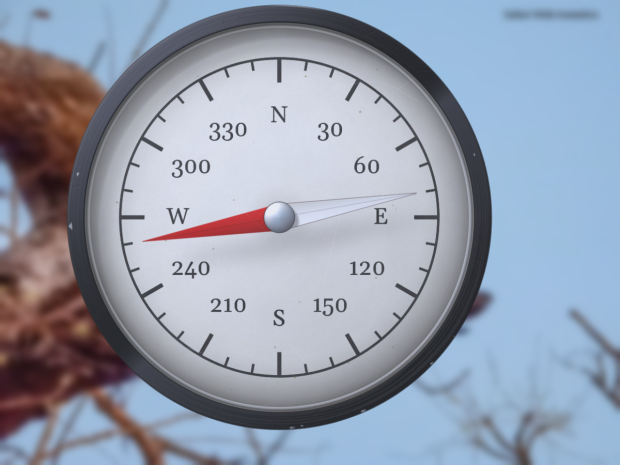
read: {"value": 260, "unit": "°"}
